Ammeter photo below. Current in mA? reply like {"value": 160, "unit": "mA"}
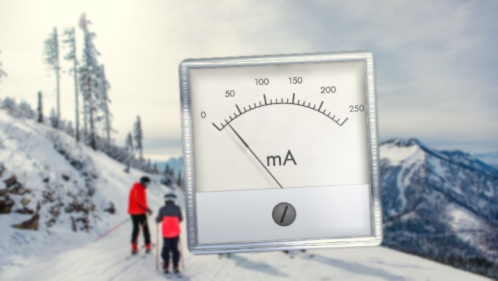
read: {"value": 20, "unit": "mA"}
